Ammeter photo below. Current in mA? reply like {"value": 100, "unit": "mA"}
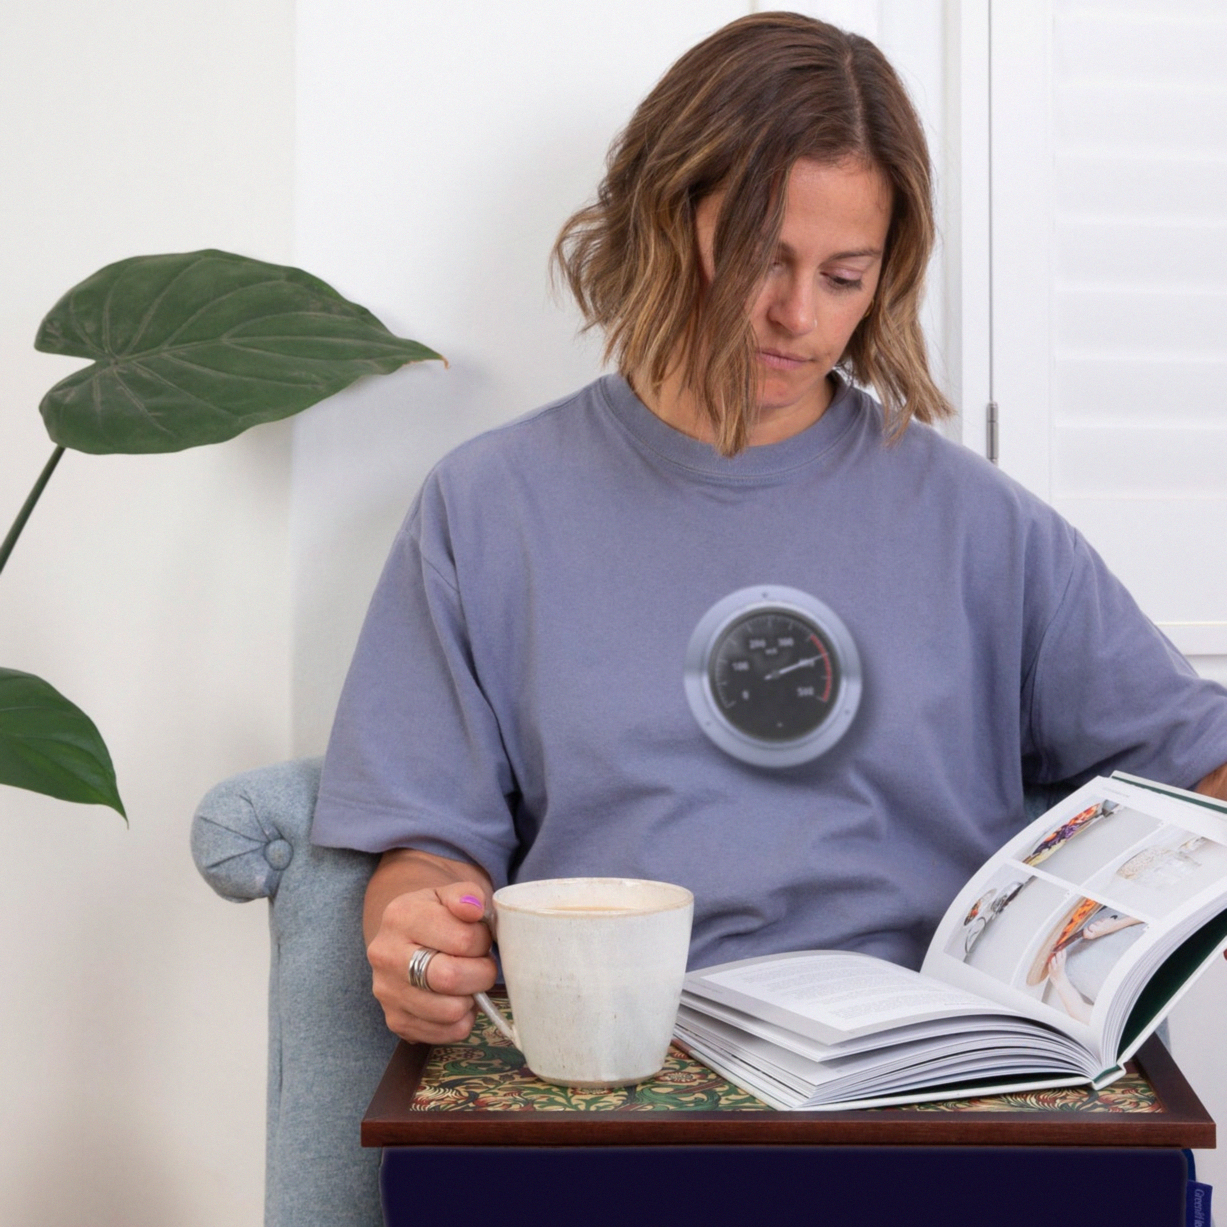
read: {"value": 400, "unit": "mA"}
